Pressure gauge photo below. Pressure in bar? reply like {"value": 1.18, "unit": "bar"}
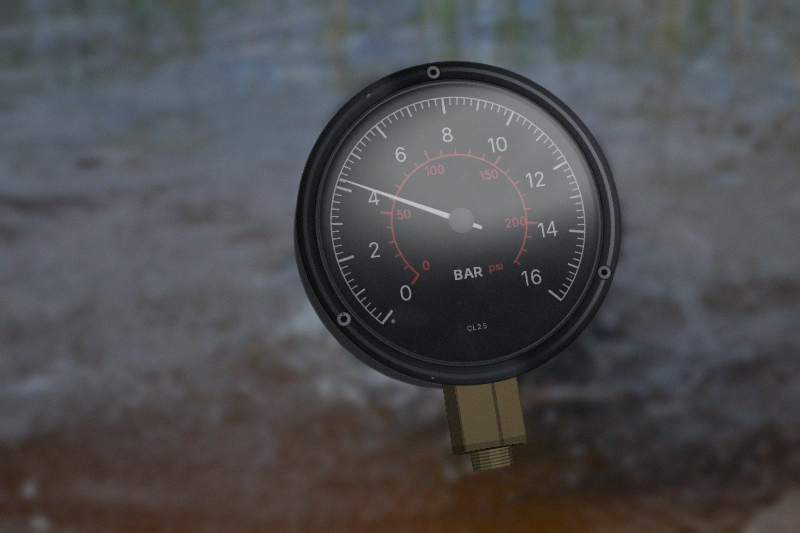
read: {"value": 4.2, "unit": "bar"}
